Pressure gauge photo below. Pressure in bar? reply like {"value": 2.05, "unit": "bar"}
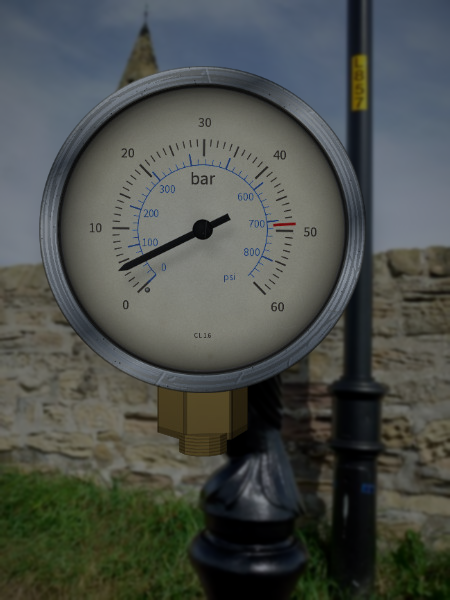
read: {"value": 4, "unit": "bar"}
